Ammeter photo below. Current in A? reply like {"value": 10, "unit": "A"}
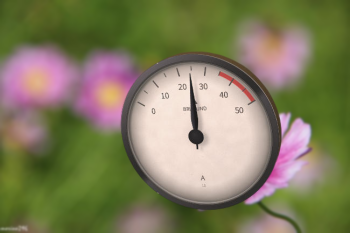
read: {"value": 25, "unit": "A"}
